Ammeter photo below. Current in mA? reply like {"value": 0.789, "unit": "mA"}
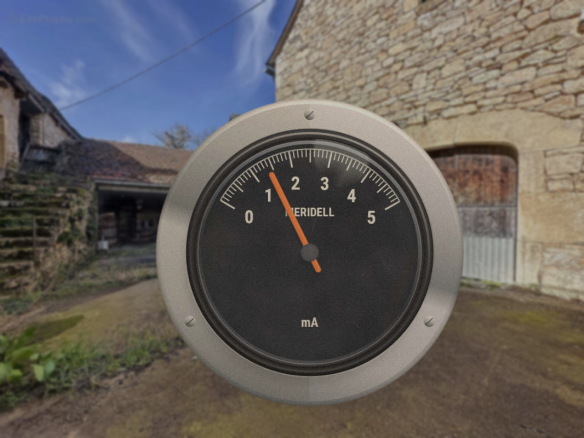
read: {"value": 1.4, "unit": "mA"}
